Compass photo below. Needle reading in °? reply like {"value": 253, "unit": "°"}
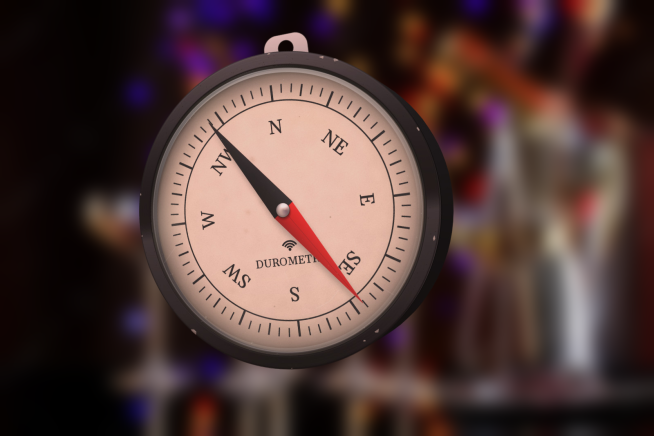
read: {"value": 145, "unit": "°"}
